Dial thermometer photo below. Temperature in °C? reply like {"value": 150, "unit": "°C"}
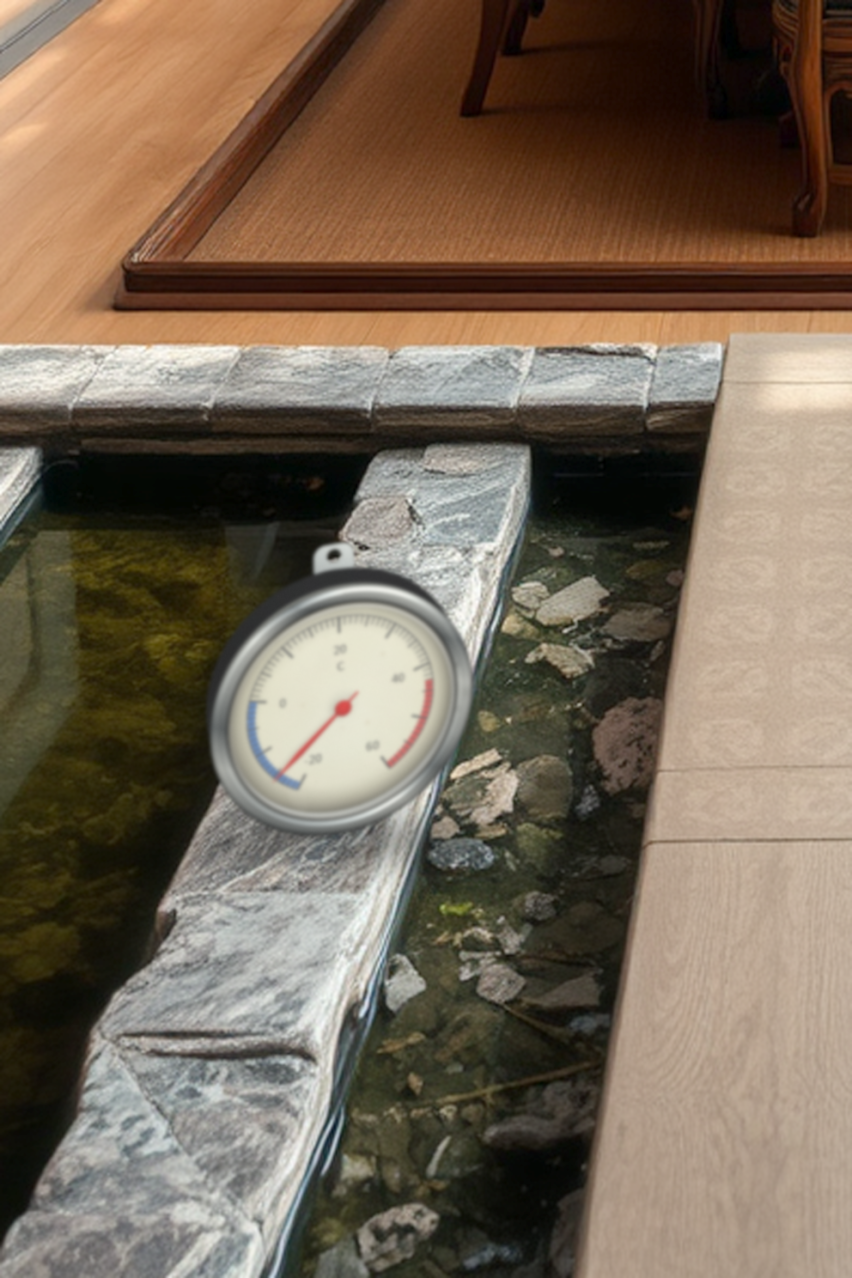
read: {"value": -15, "unit": "°C"}
